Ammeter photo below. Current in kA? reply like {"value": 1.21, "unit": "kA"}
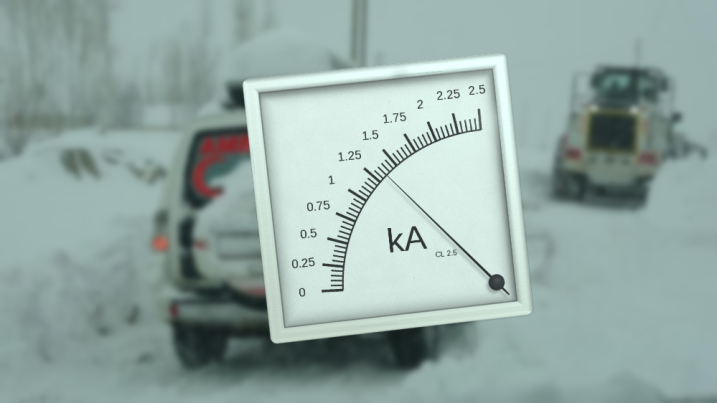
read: {"value": 1.35, "unit": "kA"}
